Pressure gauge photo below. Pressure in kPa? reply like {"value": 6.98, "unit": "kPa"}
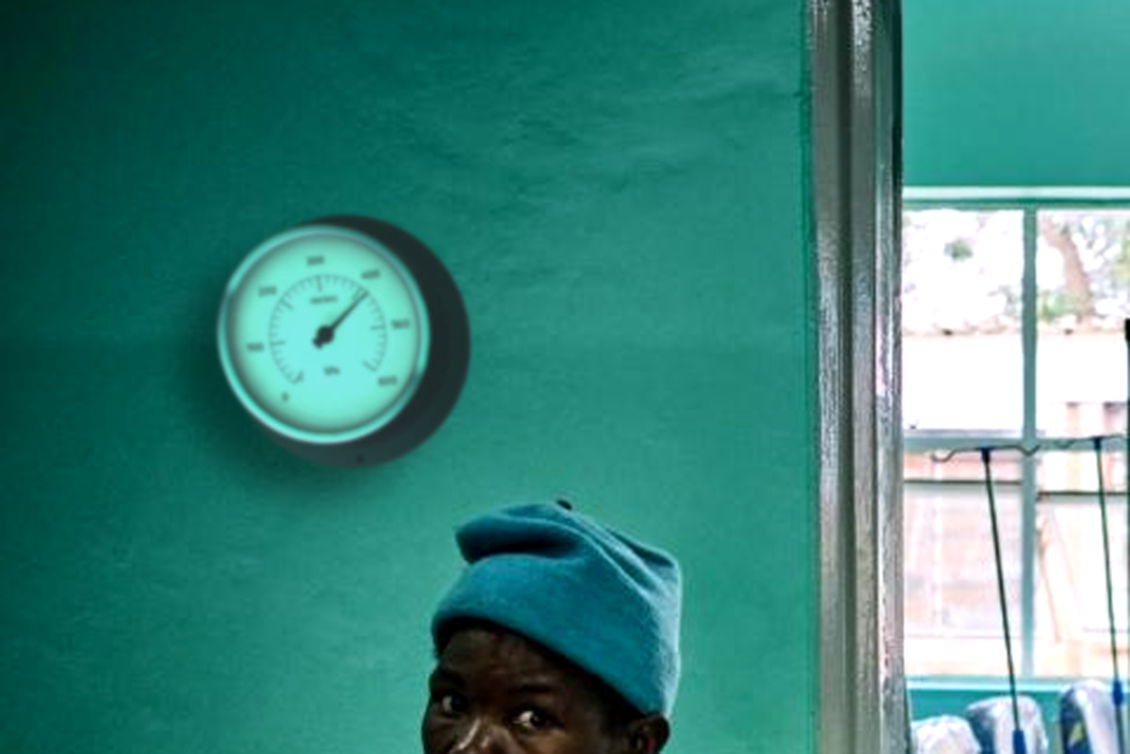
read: {"value": 420, "unit": "kPa"}
